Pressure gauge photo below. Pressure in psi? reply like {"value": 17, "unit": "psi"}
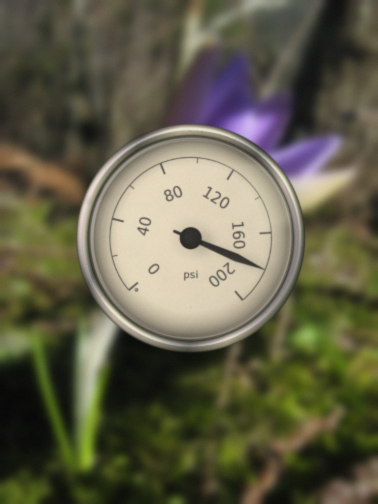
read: {"value": 180, "unit": "psi"}
